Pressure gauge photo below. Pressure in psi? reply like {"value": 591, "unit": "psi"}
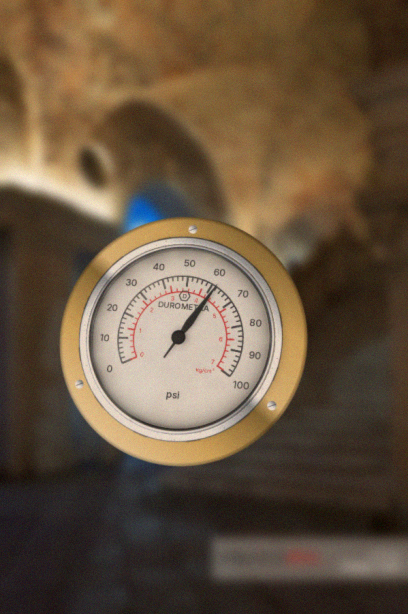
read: {"value": 62, "unit": "psi"}
